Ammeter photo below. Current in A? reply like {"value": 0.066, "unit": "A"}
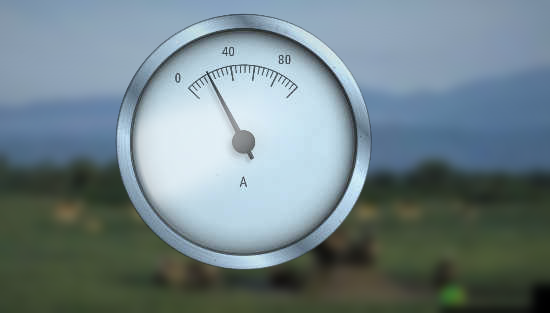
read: {"value": 20, "unit": "A"}
